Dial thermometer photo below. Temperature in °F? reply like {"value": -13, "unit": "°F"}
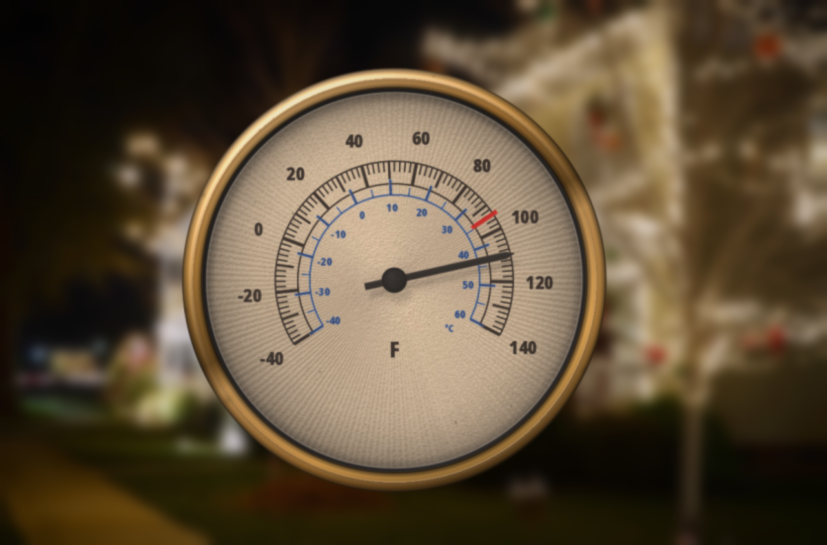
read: {"value": 110, "unit": "°F"}
